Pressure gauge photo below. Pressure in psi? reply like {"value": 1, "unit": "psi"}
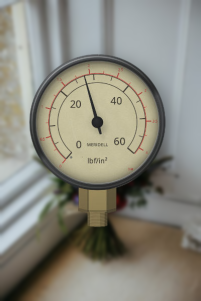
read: {"value": 27.5, "unit": "psi"}
